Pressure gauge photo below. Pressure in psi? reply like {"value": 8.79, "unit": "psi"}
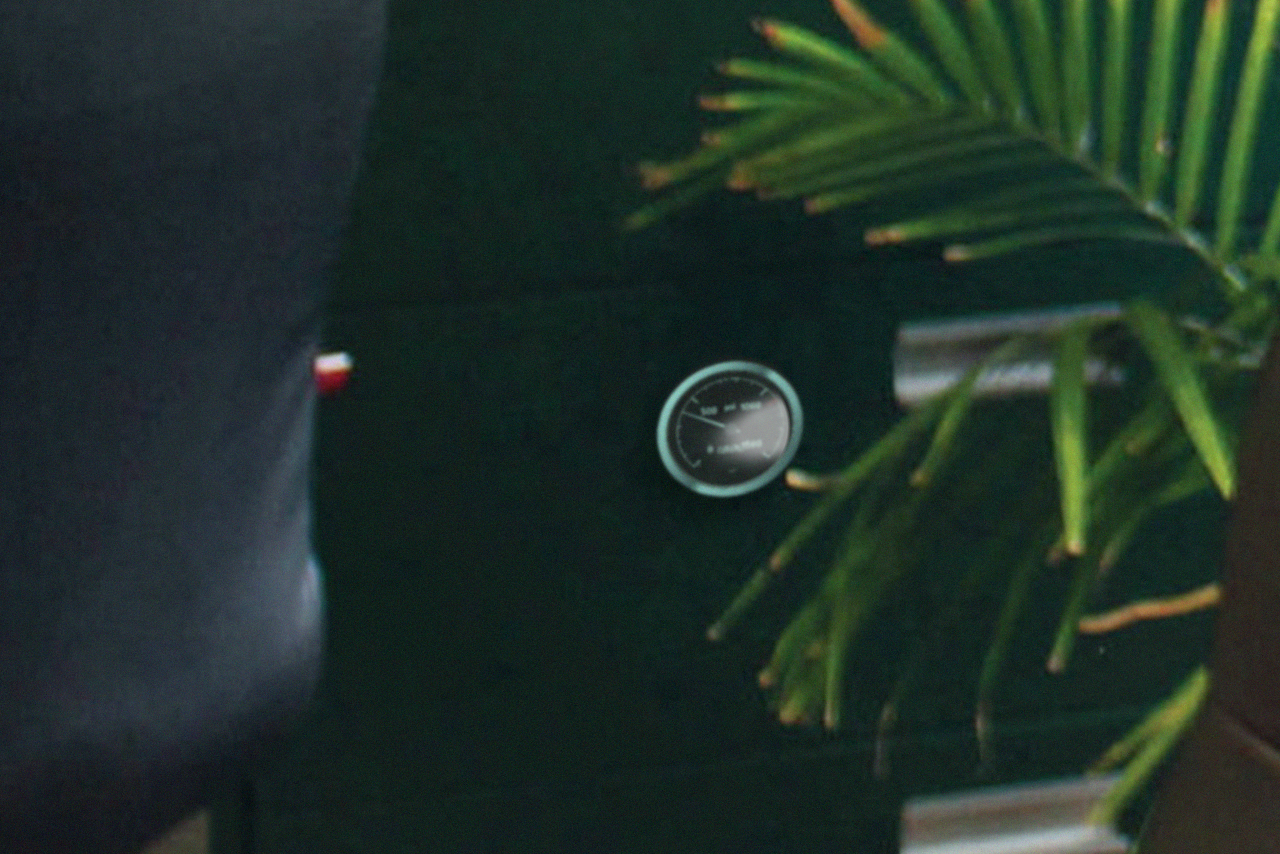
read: {"value": 400, "unit": "psi"}
